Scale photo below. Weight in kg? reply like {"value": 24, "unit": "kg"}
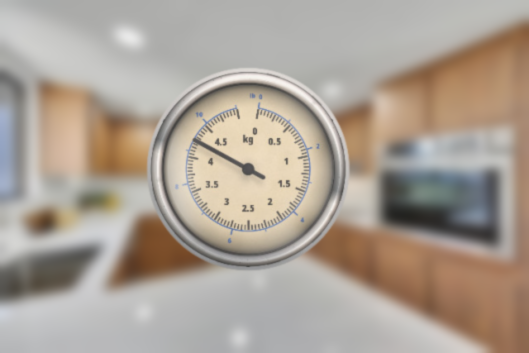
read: {"value": 4.25, "unit": "kg"}
